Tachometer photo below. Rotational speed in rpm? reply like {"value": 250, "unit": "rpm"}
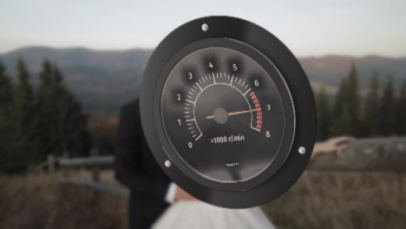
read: {"value": 7000, "unit": "rpm"}
